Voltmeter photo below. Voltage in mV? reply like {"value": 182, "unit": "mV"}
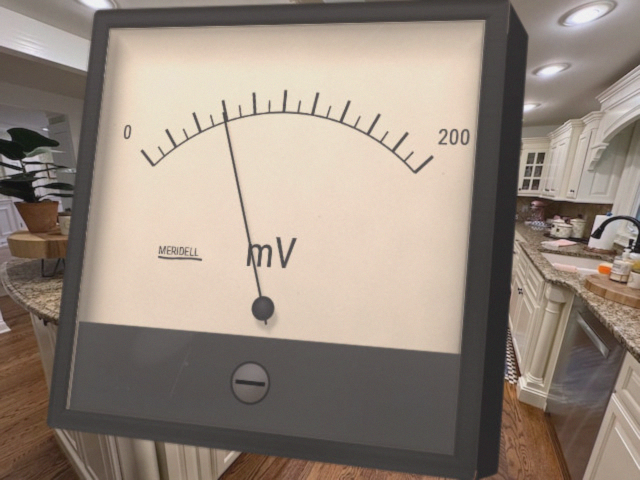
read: {"value": 60, "unit": "mV"}
